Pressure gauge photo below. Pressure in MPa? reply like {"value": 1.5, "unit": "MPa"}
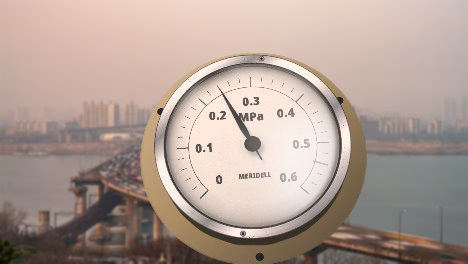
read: {"value": 0.24, "unit": "MPa"}
